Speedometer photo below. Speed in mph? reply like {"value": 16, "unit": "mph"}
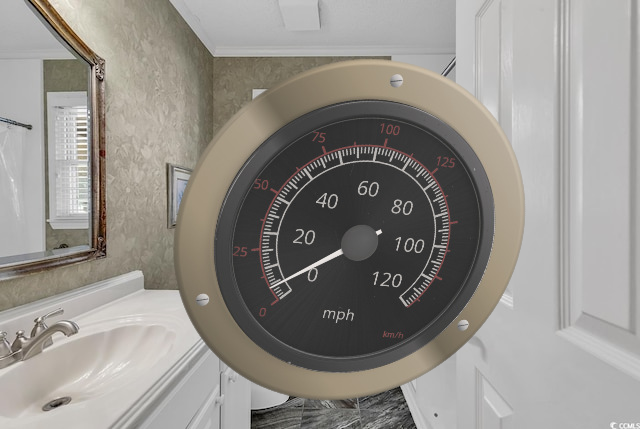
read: {"value": 5, "unit": "mph"}
